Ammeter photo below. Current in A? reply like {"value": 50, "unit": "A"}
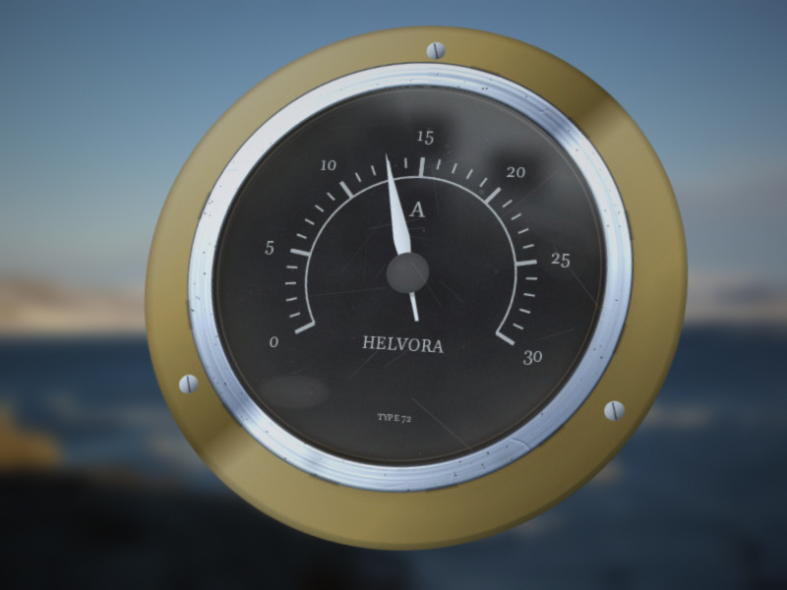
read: {"value": 13, "unit": "A"}
